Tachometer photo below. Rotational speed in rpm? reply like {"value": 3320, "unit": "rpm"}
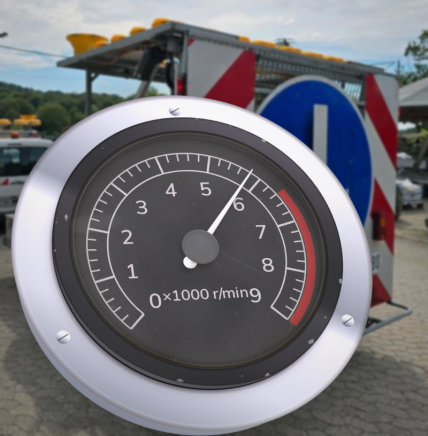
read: {"value": 5800, "unit": "rpm"}
